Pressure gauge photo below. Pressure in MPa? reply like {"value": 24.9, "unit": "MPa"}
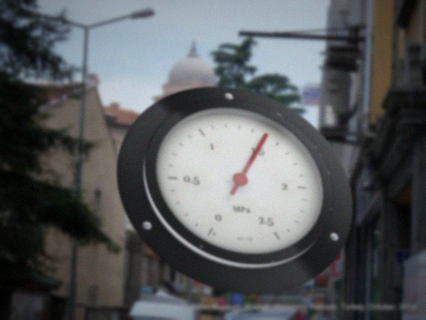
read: {"value": 1.5, "unit": "MPa"}
